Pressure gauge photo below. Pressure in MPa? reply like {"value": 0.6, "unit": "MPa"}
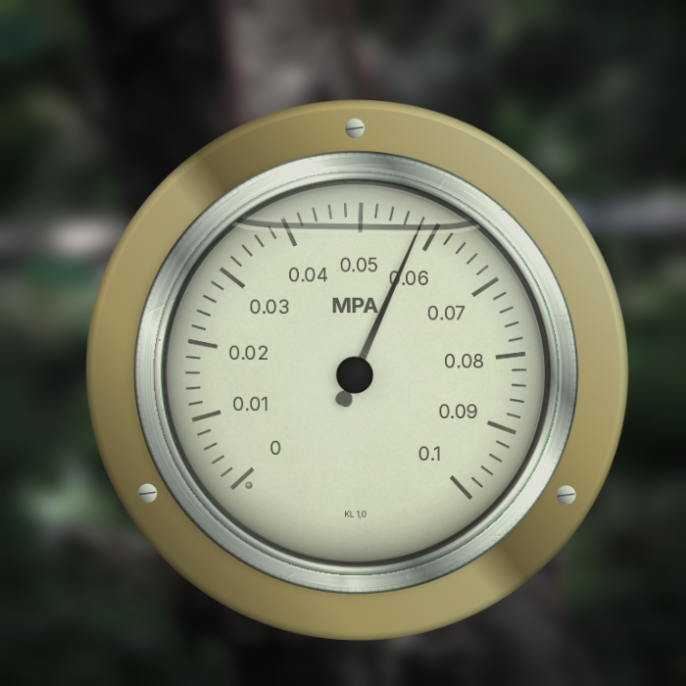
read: {"value": 0.058, "unit": "MPa"}
